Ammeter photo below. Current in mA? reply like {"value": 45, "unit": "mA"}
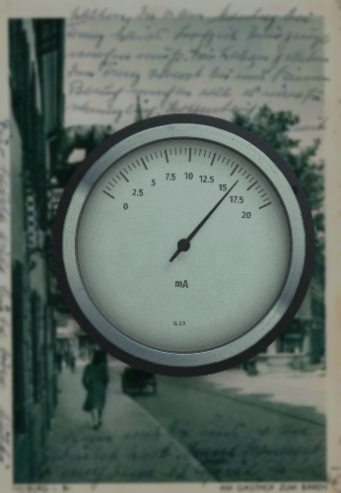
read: {"value": 16, "unit": "mA"}
